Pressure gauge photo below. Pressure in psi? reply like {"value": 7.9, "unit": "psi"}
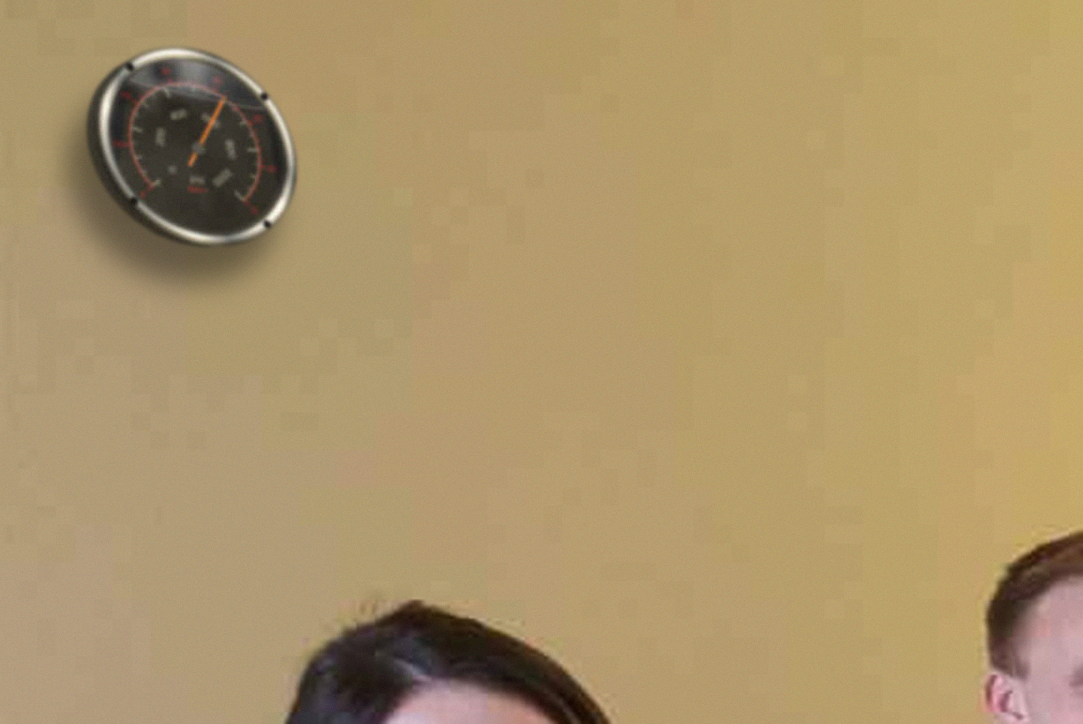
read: {"value": 600, "unit": "psi"}
